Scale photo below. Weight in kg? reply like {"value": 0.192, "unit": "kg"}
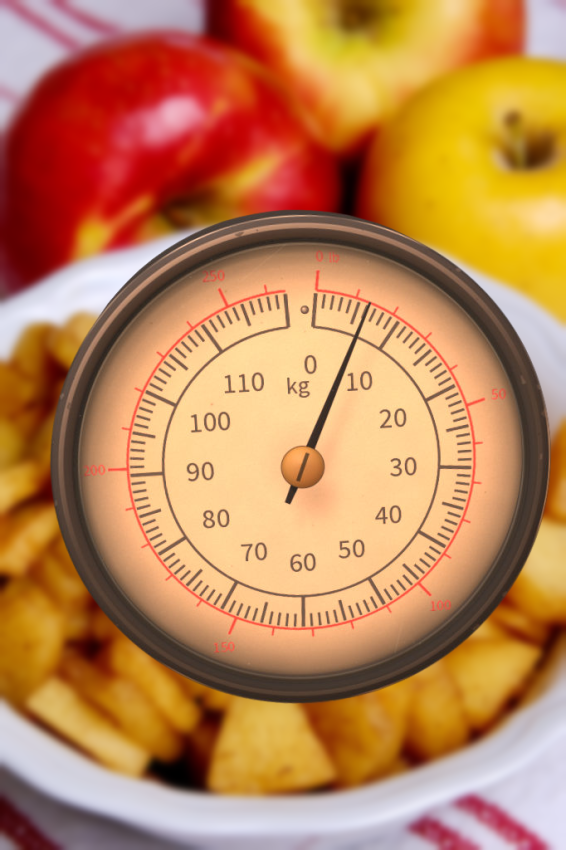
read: {"value": 6, "unit": "kg"}
